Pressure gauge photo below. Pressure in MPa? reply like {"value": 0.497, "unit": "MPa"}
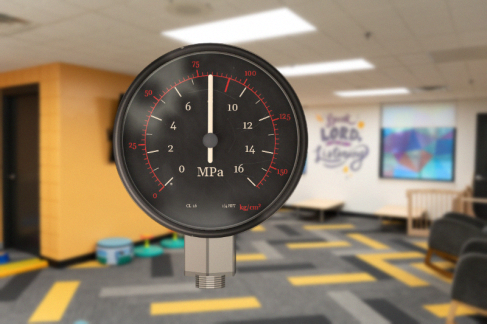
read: {"value": 8, "unit": "MPa"}
